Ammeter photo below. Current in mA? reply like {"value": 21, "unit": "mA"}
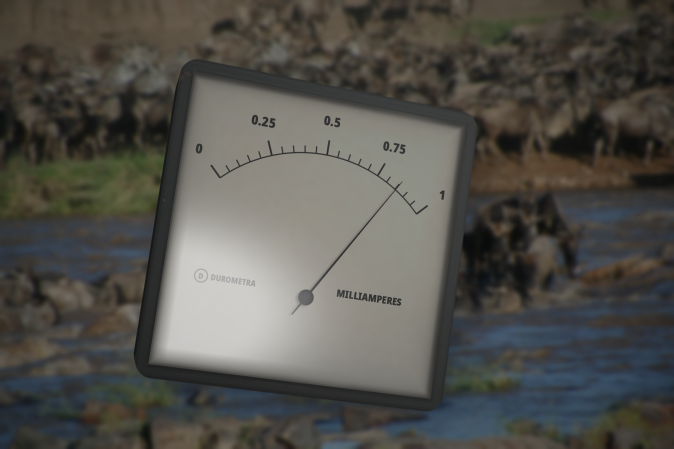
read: {"value": 0.85, "unit": "mA"}
